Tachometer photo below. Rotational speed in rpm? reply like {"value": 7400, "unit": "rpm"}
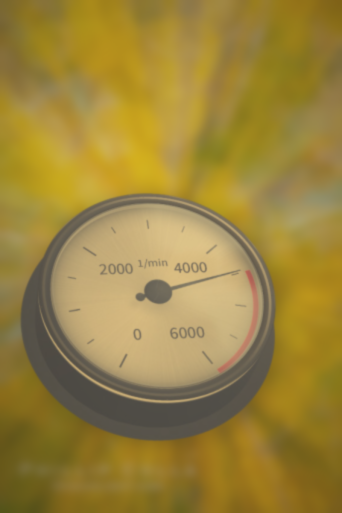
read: {"value": 4500, "unit": "rpm"}
